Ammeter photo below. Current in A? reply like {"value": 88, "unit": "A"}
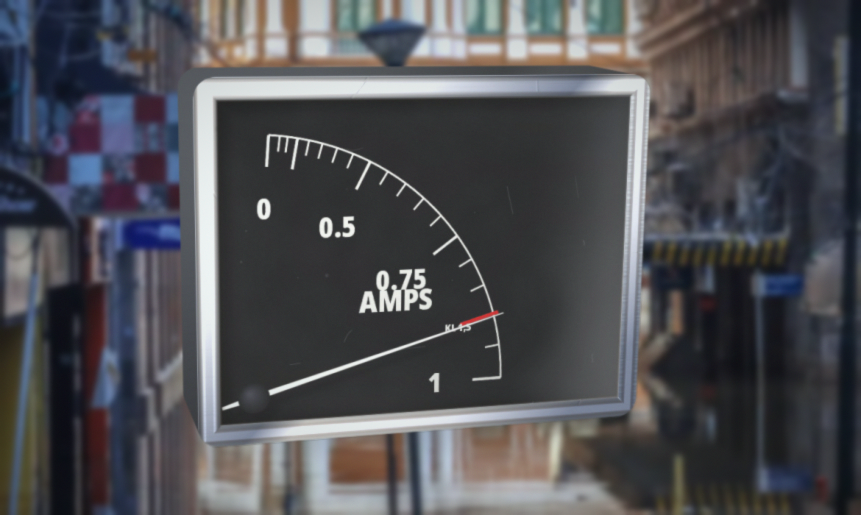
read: {"value": 0.9, "unit": "A"}
